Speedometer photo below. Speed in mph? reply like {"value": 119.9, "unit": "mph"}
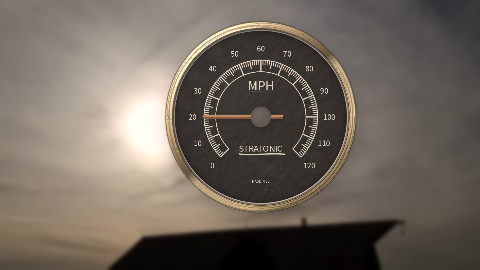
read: {"value": 20, "unit": "mph"}
